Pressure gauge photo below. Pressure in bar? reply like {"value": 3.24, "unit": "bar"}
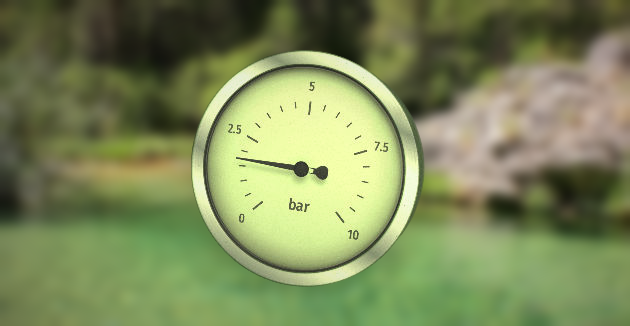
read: {"value": 1.75, "unit": "bar"}
